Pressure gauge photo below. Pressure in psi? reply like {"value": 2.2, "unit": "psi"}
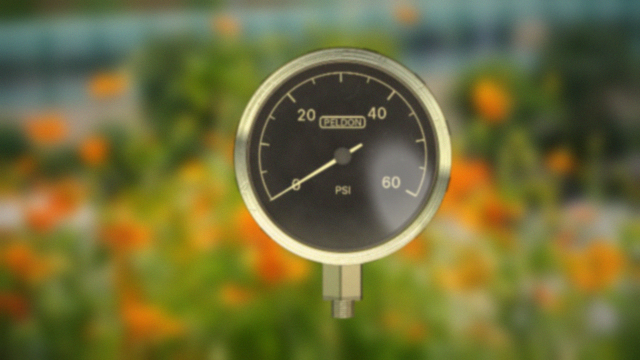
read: {"value": 0, "unit": "psi"}
